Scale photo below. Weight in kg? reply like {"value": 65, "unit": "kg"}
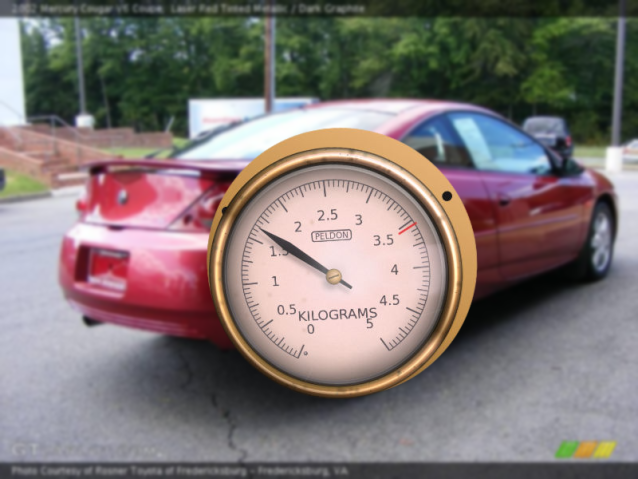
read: {"value": 1.65, "unit": "kg"}
